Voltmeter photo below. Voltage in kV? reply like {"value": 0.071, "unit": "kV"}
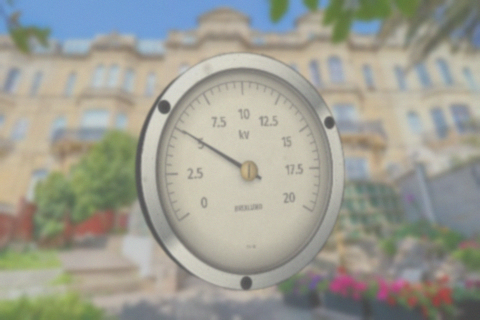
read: {"value": 5, "unit": "kV"}
